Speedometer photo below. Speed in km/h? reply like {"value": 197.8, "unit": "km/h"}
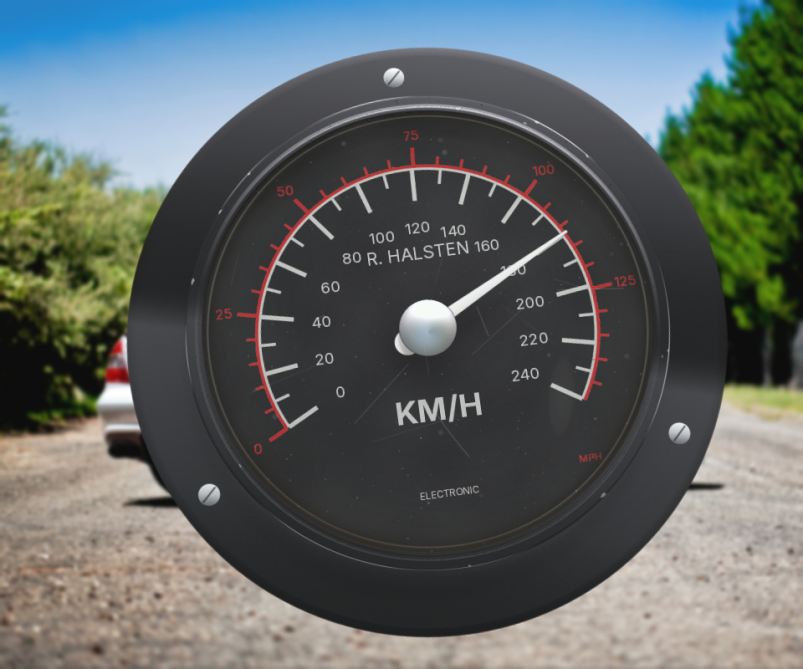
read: {"value": 180, "unit": "km/h"}
